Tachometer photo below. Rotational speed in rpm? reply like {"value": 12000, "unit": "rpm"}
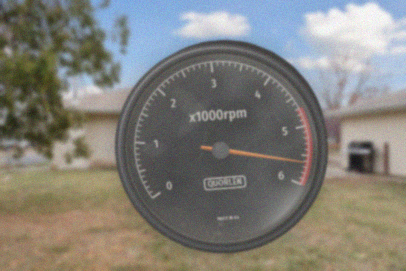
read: {"value": 5600, "unit": "rpm"}
